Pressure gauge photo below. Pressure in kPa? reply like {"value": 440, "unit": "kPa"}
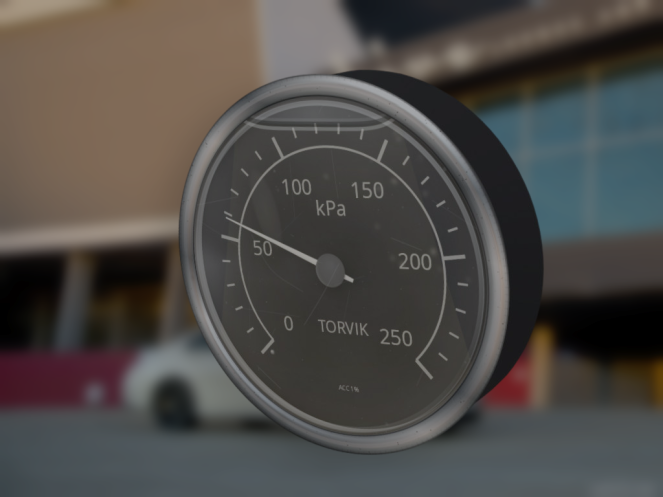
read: {"value": 60, "unit": "kPa"}
